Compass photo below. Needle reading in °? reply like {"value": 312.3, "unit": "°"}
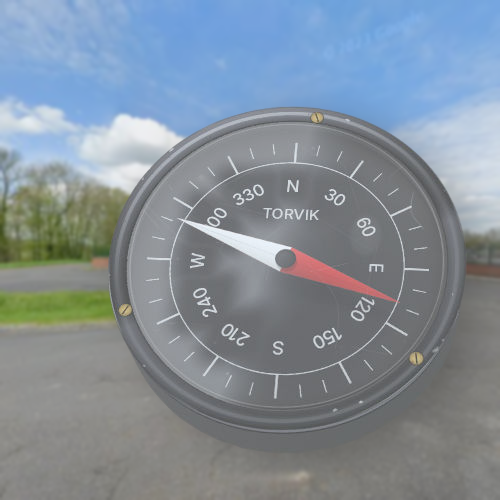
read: {"value": 110, "unit": "°"}
